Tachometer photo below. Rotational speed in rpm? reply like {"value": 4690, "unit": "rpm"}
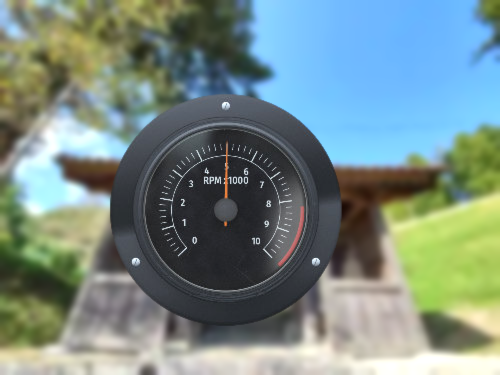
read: {"value": 5000, "unit": "rpm"}
